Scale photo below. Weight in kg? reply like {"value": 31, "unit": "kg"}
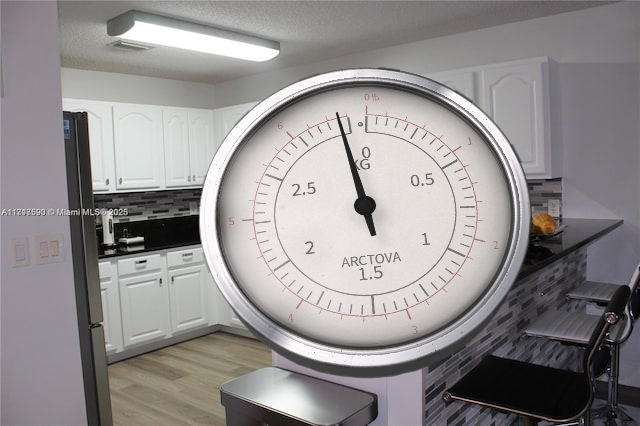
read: {"value": 2.95, "unit": "kg"}
